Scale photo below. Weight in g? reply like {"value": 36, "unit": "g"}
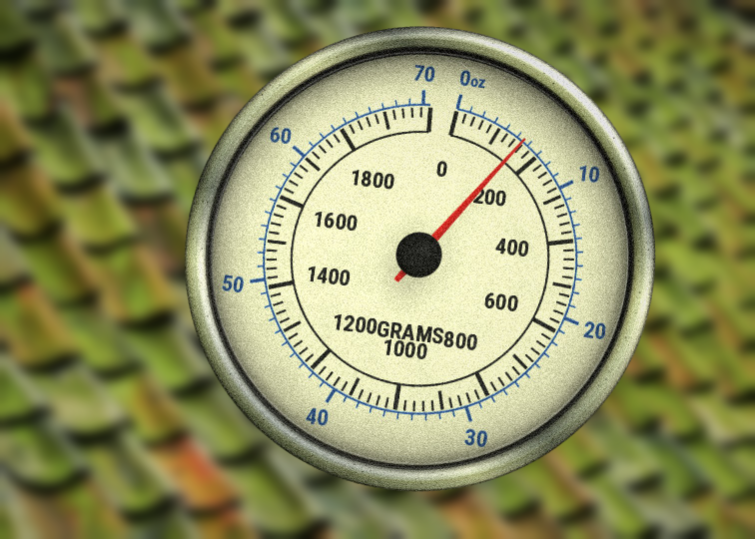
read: {"value": 160, "unit": "g"}
